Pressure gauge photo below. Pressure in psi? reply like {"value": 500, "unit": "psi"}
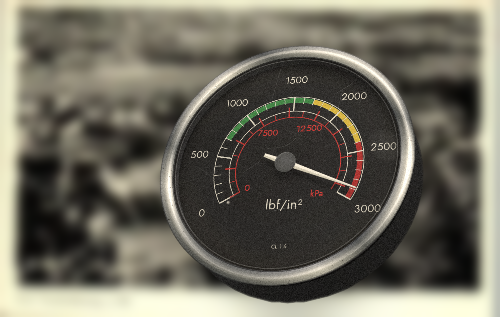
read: {"value": 2900, "unit": "psi"}
